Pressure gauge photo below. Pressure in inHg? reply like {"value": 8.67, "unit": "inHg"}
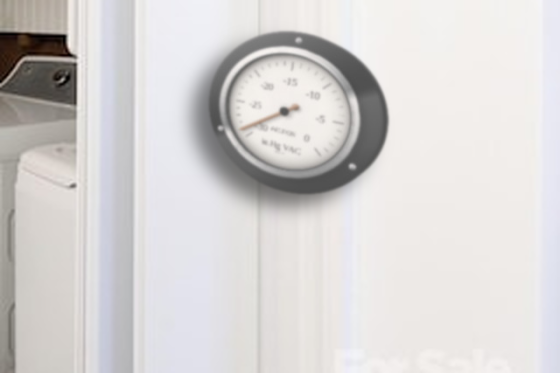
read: {"value": -29, "unit": "inHg"}
